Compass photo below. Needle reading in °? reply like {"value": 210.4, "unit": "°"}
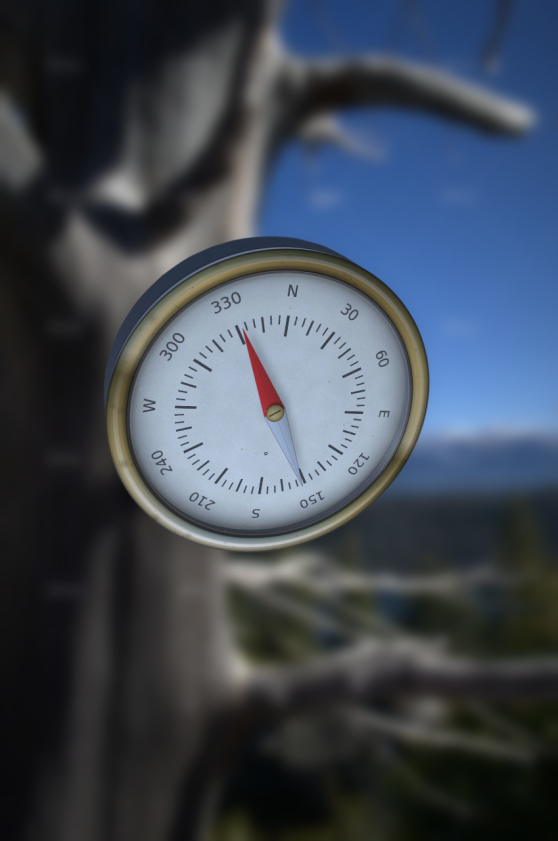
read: {"value": 332.5, "unit": "°"}
